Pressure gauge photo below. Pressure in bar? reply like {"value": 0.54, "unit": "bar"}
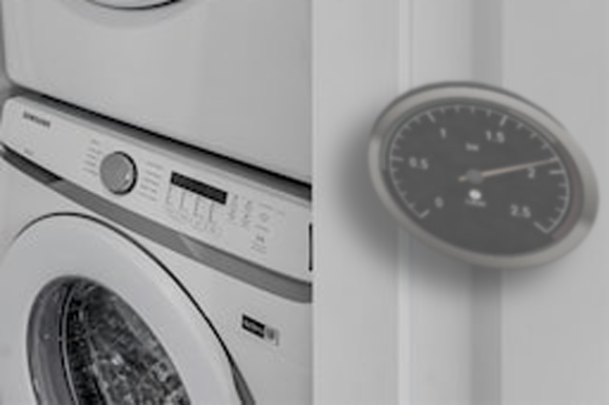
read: {"value": 1.9, "unit": "bar"}
